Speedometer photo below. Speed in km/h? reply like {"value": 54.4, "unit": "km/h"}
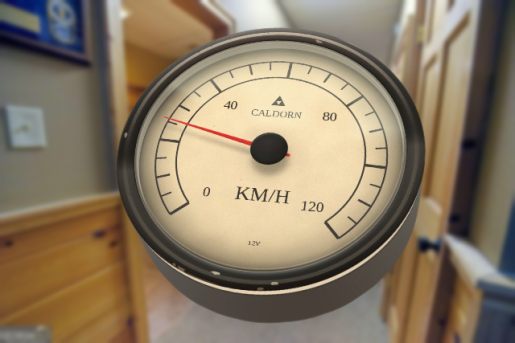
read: {"value": 25, "unit": "km/h"}
